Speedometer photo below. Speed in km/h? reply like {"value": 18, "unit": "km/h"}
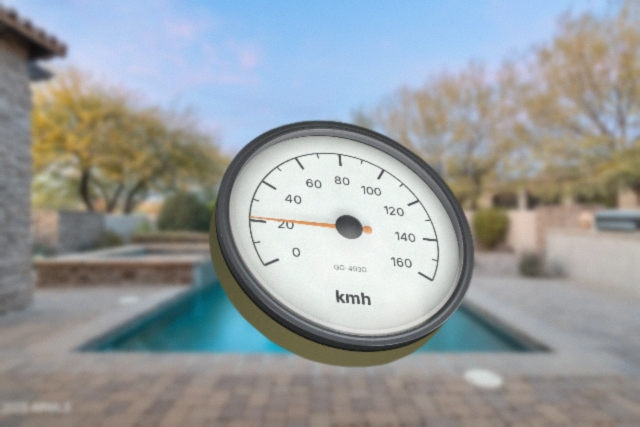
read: {"value": 20, "unit": "km/h"}
